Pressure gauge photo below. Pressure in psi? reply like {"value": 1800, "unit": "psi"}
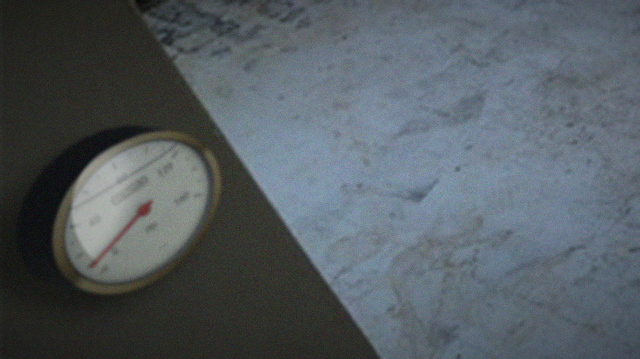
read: {"value": 10, "unit": "psi"}
